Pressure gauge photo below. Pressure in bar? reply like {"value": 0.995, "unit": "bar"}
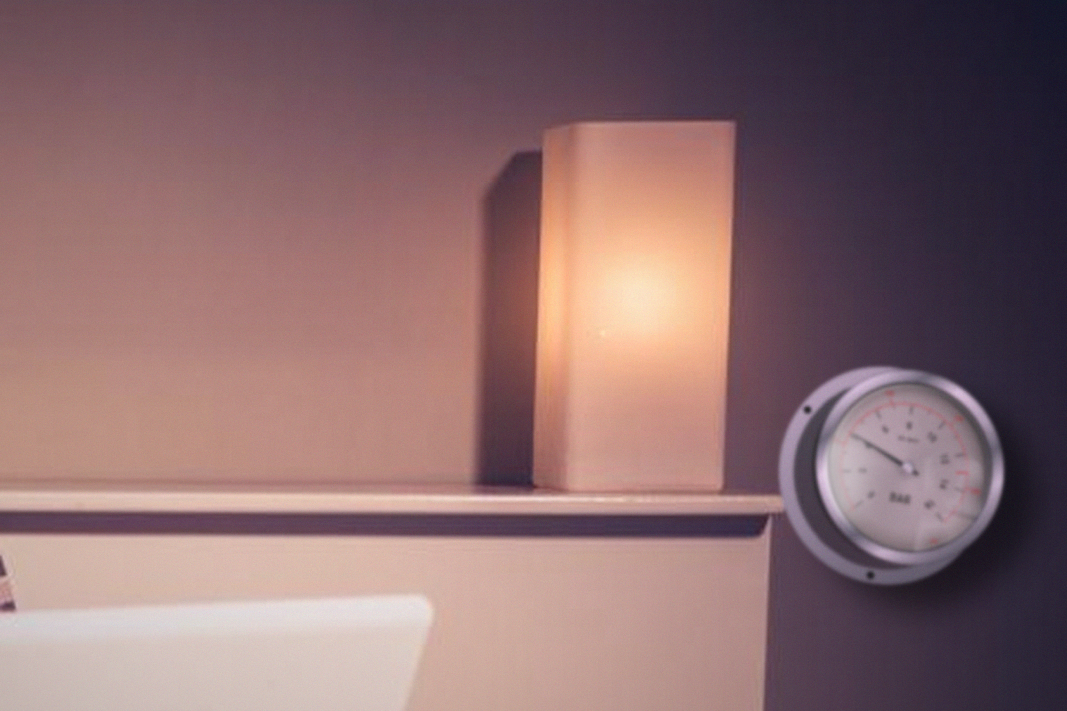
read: {"value": 4, "unit": "bar"}
